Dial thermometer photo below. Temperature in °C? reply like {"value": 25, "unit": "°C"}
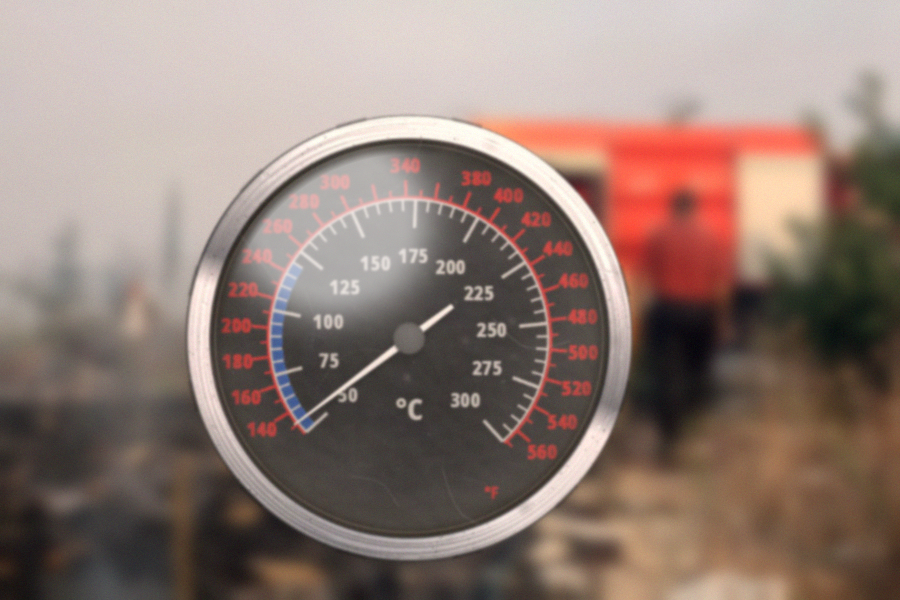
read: {"value": 55, "unit": "°C"}
